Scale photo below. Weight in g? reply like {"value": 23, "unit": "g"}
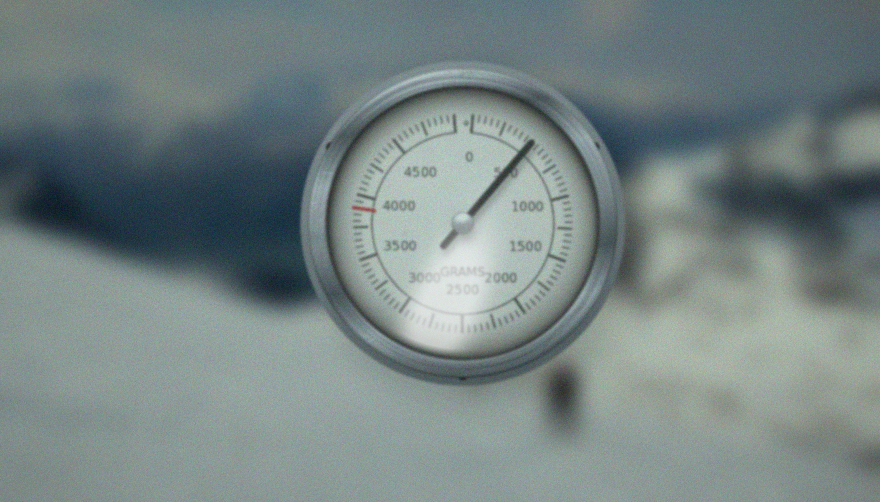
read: {"value": 500, "unit": "g"}
